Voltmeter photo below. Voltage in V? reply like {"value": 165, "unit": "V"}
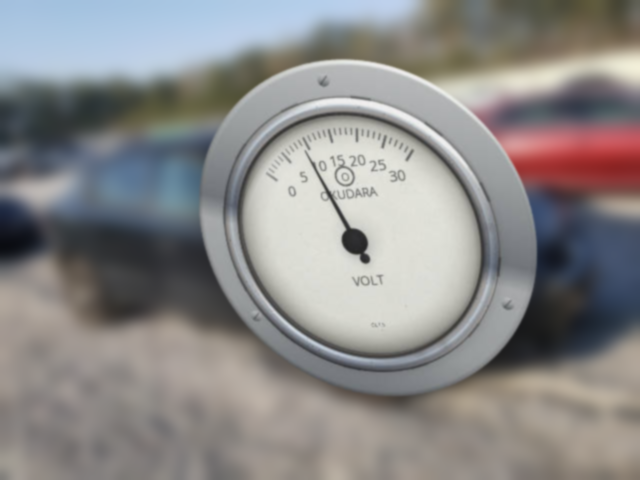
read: {"value": 10, "unit": "V"}
